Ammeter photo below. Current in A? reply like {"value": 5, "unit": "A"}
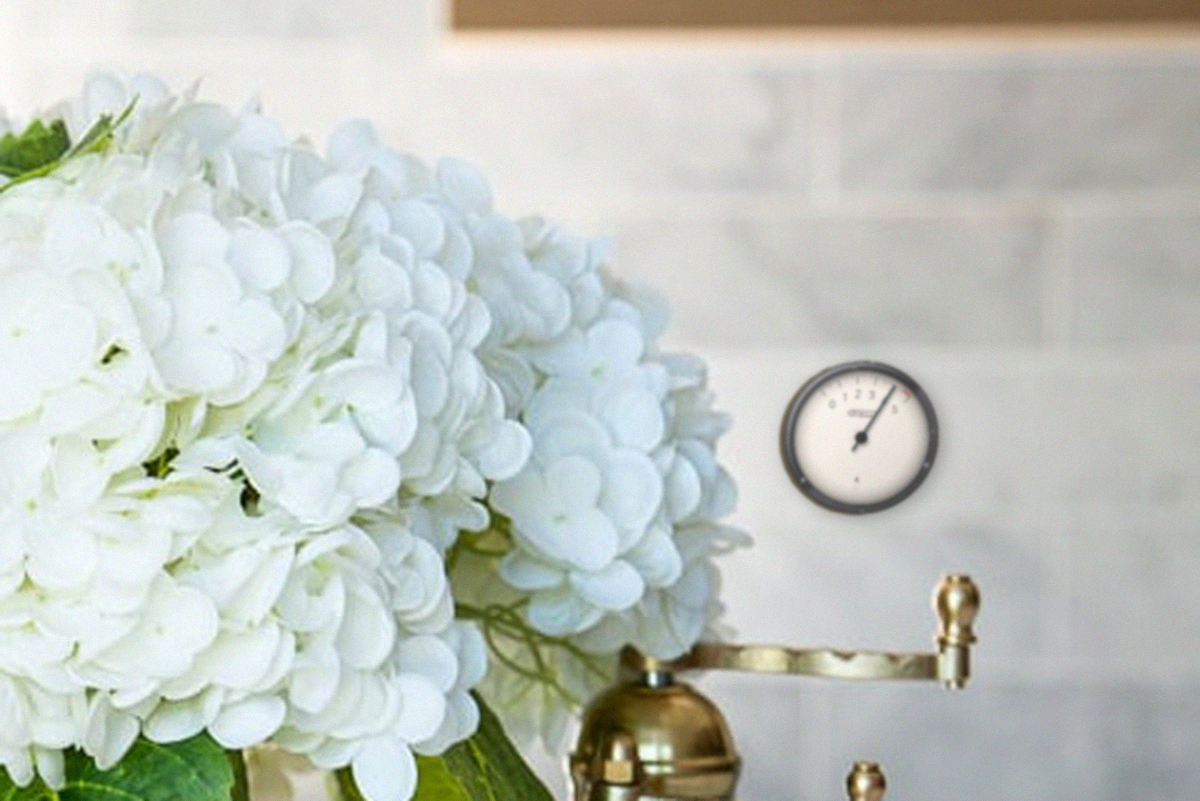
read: {"value": 4, "unit": "A"}
